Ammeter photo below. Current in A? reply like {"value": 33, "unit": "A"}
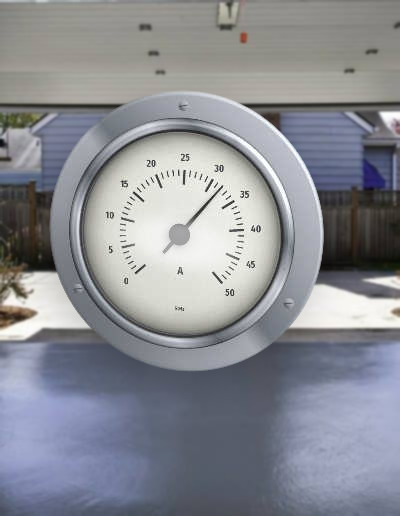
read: {"value": 32, "unit": "A"}
